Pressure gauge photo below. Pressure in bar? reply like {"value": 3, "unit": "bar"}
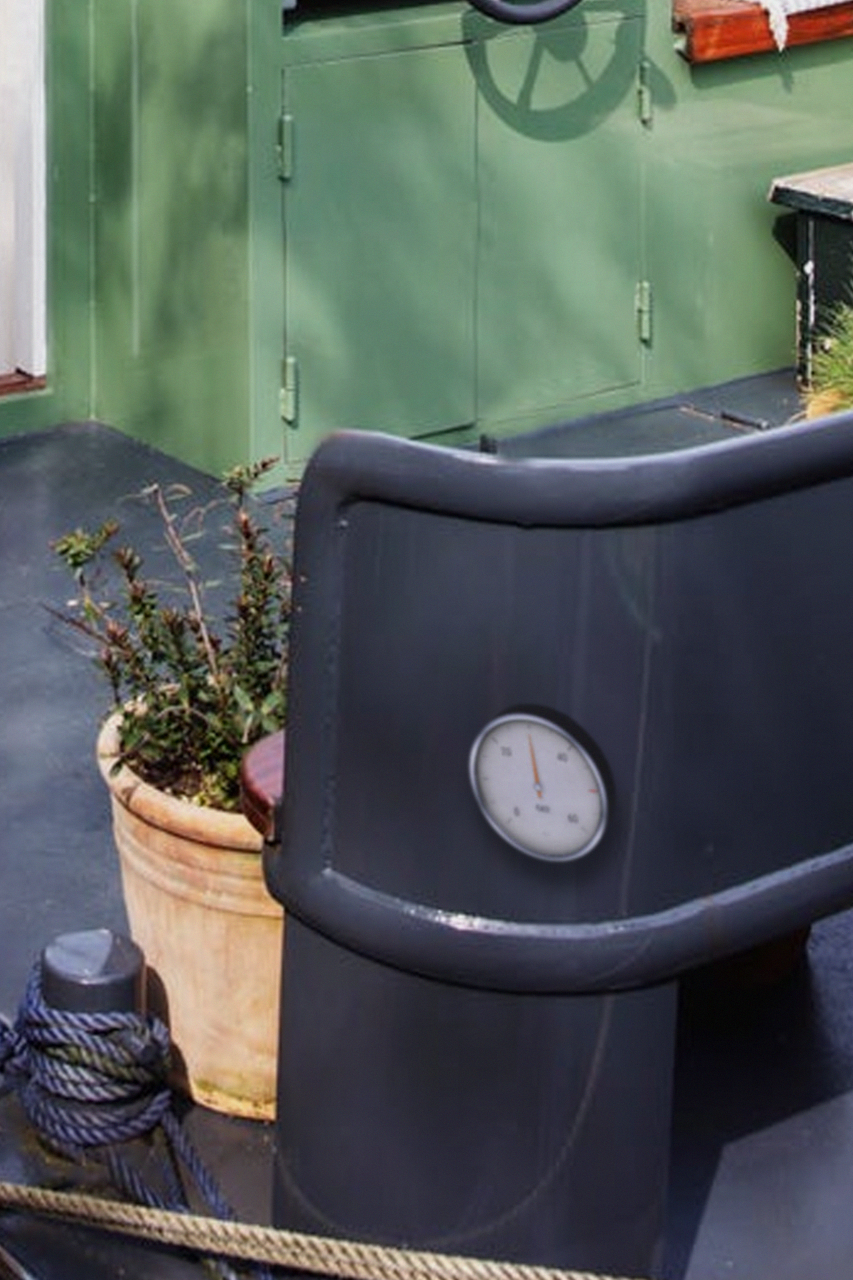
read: {"value": 30, "unit": "bar"}
